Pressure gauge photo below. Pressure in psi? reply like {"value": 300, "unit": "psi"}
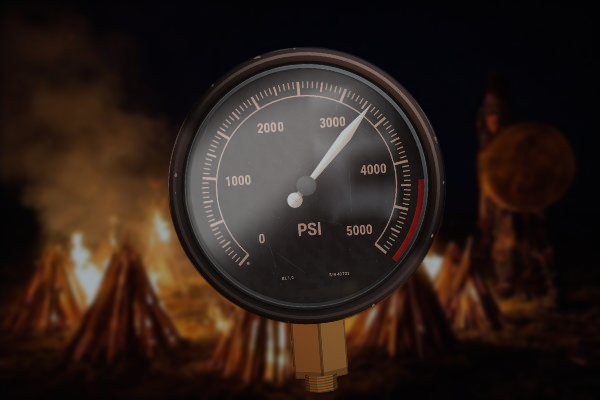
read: {"value": 3300, "unit": "psi"}
